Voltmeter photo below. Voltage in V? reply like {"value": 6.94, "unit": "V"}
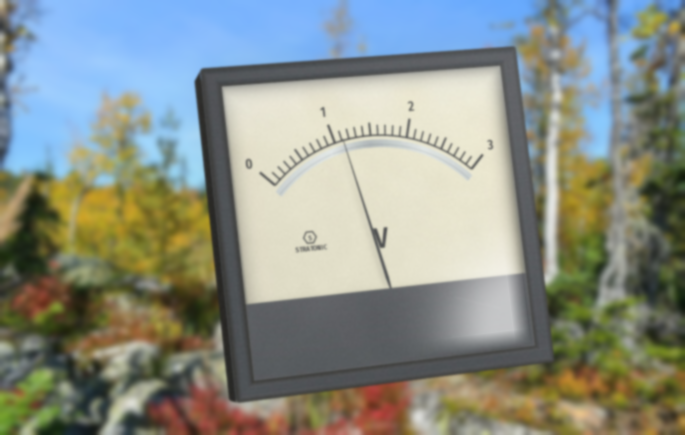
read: {"value": 1.1, "unit": "V"}
